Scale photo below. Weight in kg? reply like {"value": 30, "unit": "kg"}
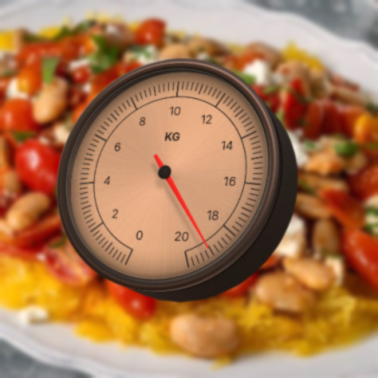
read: {"value": 19, "unit": "kg"}
